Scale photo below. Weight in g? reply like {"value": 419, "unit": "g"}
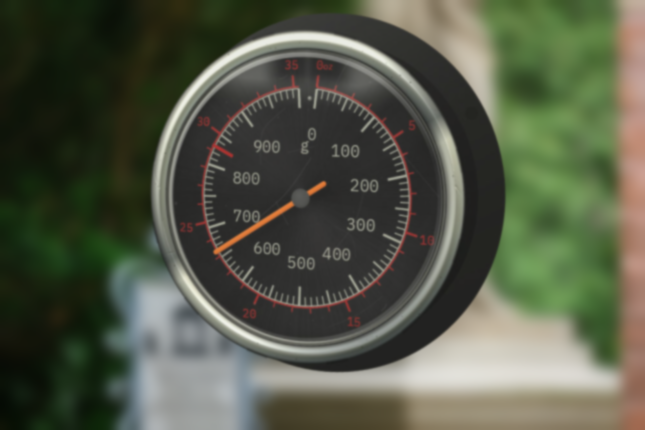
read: {"value": 660, "unit": "g"}
